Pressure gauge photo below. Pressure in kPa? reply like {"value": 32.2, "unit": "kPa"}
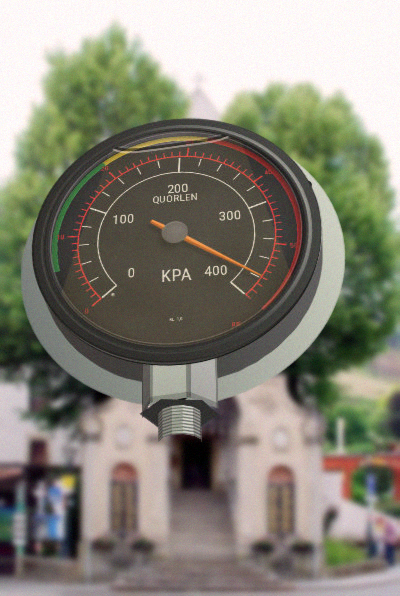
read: {"value": 380, "unit": "kPa"}
